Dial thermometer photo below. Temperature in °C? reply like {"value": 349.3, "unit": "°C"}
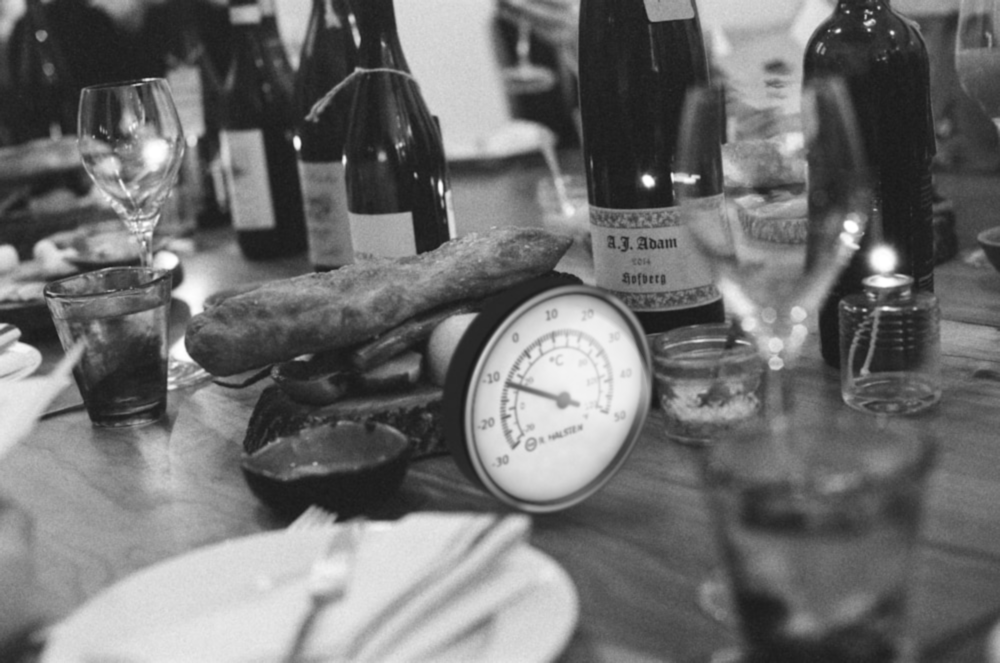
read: {"value": -10, "unit": "°C"}
